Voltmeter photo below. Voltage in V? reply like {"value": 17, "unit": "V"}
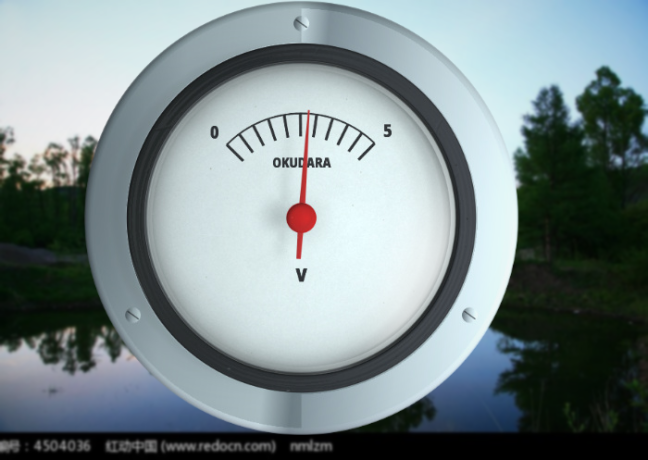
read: {"value": 2.75, "unit": "V"}
